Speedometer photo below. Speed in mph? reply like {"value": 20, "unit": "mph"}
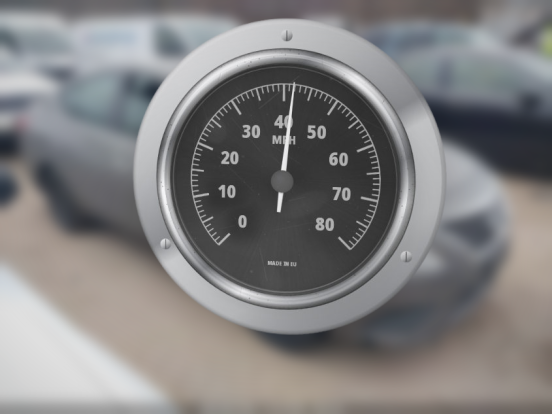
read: {"value": 42, "unit": "mph"}
